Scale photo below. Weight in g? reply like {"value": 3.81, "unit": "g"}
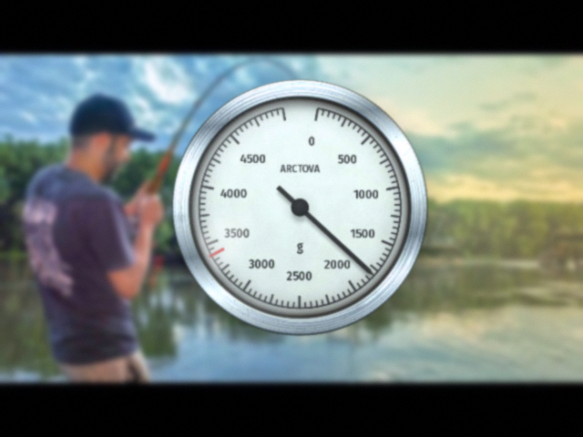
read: {"value": 1800, "unit": "g"}
